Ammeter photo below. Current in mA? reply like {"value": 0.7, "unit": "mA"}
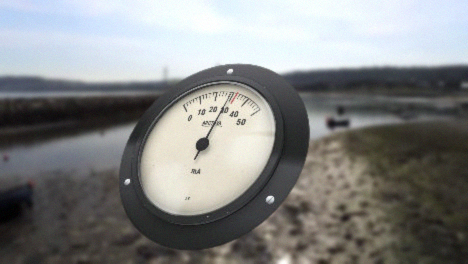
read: {"value": 30, "unit": "mA"}
